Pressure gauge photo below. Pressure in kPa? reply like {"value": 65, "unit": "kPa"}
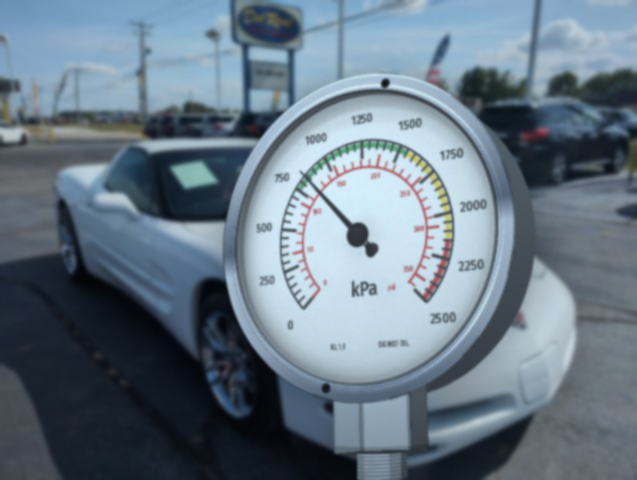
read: {"value": 850, "unit": "kPa"}
